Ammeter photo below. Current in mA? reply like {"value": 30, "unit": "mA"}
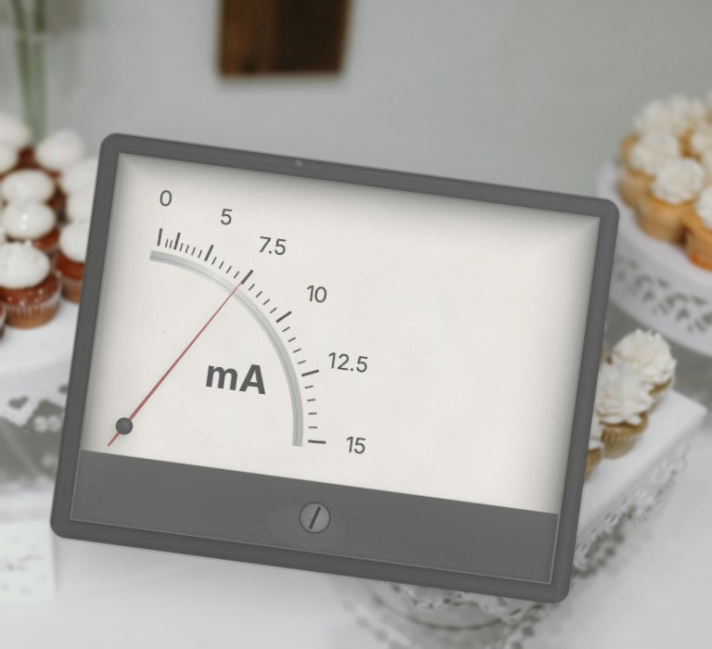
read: {"value": 7.5, "unit": "mA"}
